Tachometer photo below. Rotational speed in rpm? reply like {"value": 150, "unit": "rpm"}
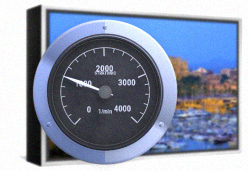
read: {"value": 1000, "unit": "rpm"}
